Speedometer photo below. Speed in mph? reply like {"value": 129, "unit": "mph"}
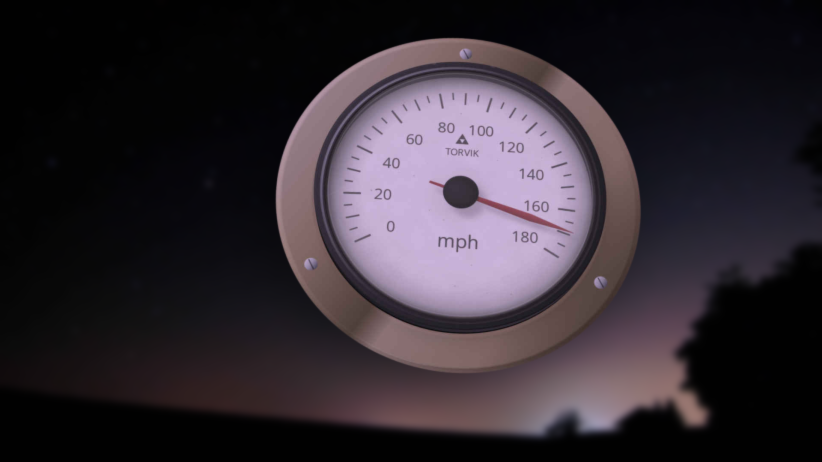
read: {"value": 170, "unit": "mph"}
